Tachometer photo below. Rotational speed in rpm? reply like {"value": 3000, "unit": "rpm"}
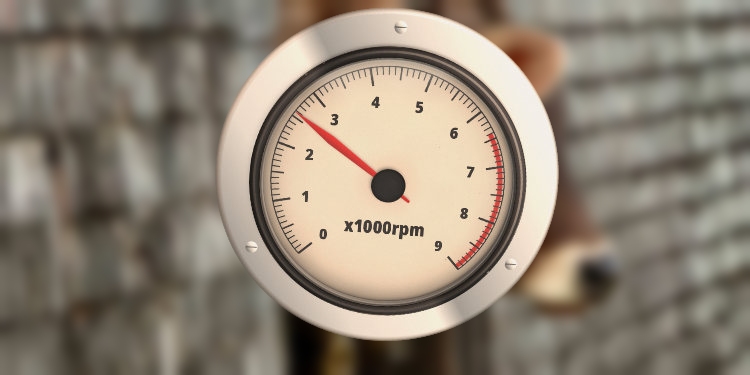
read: {"value": 2600, "unit": "rpm"}
